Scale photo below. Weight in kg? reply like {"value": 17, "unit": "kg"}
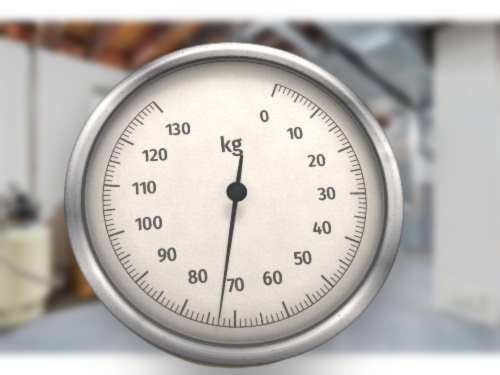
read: {"value": 73, "unit": "kg"}
